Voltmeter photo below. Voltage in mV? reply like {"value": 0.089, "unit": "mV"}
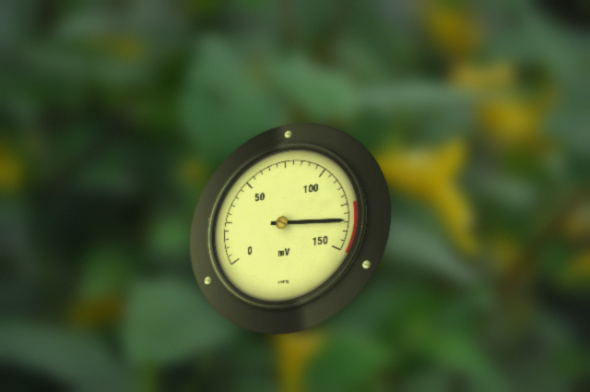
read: {"value": 135, "unit": "mV"}
